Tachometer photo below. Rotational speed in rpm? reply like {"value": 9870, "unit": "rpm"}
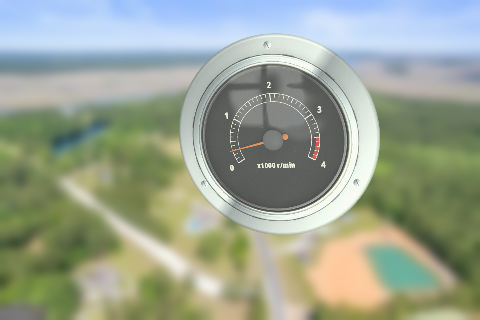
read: {"value": 300, "unit": "rpm"}
